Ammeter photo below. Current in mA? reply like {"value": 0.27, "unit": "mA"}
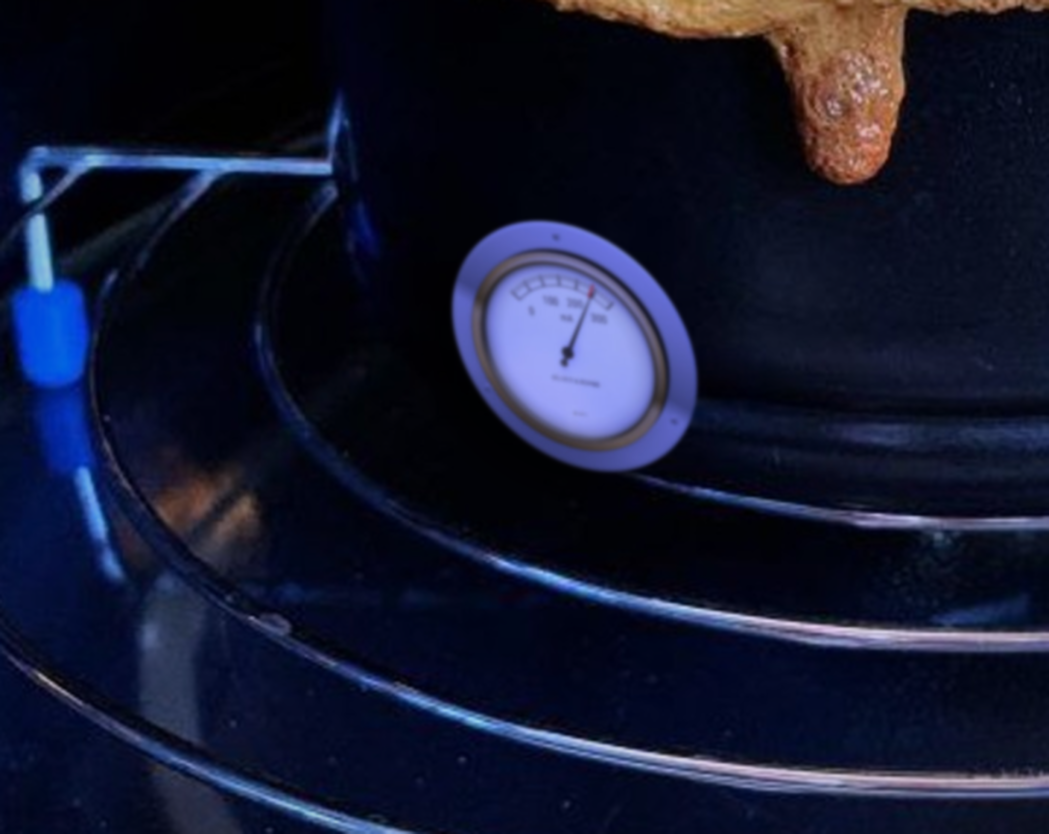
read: {"value": 250, "unit": "mA"}
